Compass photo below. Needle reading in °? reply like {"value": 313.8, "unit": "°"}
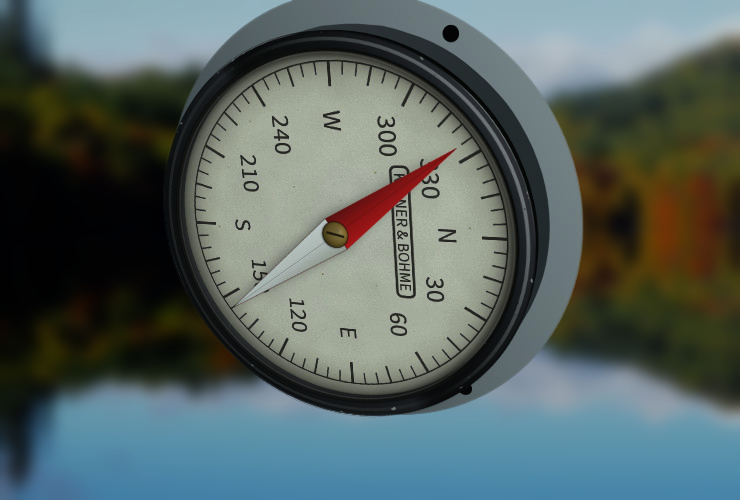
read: {"value": 325, "unit": "°"}
